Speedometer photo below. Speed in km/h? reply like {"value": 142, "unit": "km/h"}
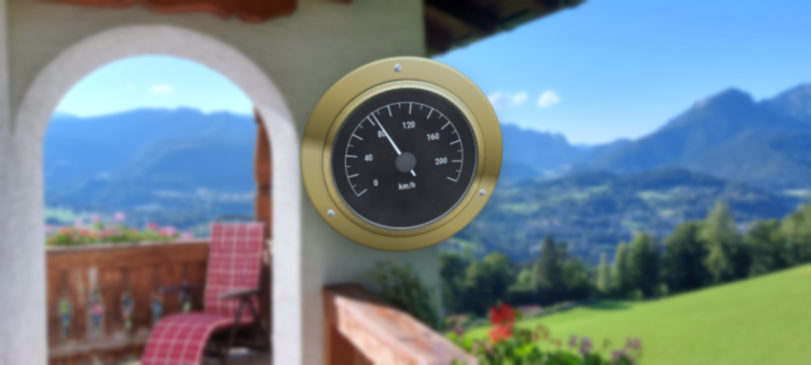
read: {"value": 85, "unit": "km/h"}
